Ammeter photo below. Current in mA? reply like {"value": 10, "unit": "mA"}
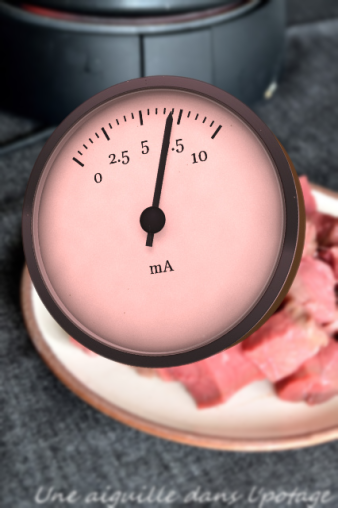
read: {"value": 7, "unit": "mA"}
